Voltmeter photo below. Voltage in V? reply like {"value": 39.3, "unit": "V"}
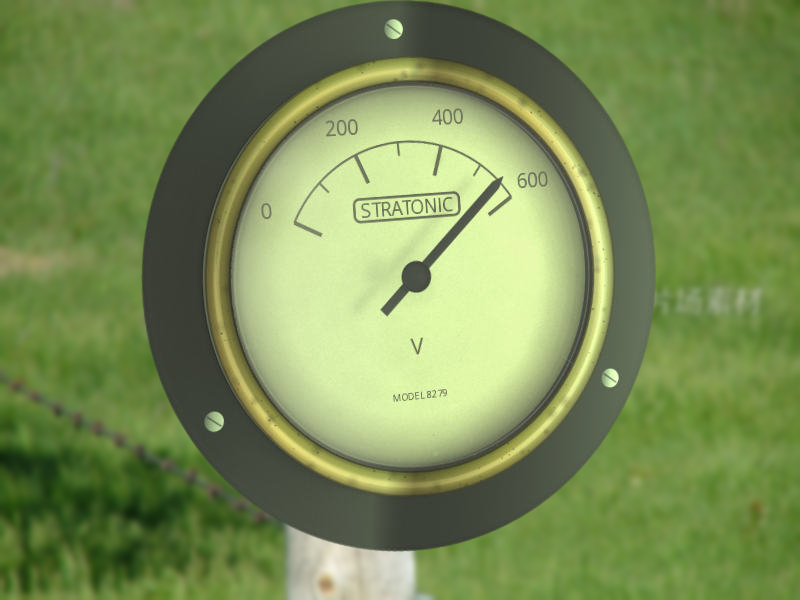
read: {"value": 550, "unit": "V"}
